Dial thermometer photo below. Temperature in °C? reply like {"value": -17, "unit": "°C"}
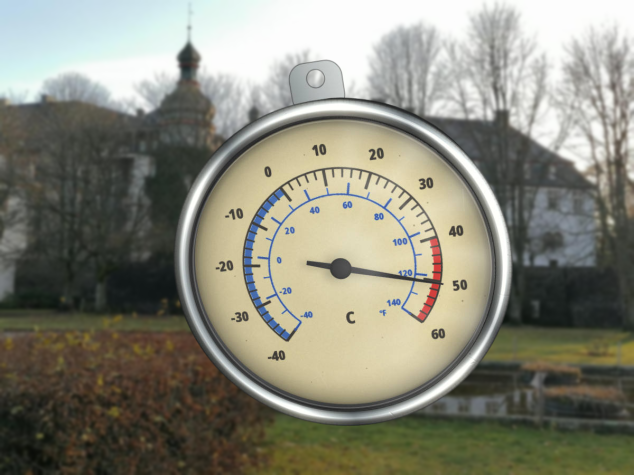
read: {"value": 50, "unit": "°C"}
